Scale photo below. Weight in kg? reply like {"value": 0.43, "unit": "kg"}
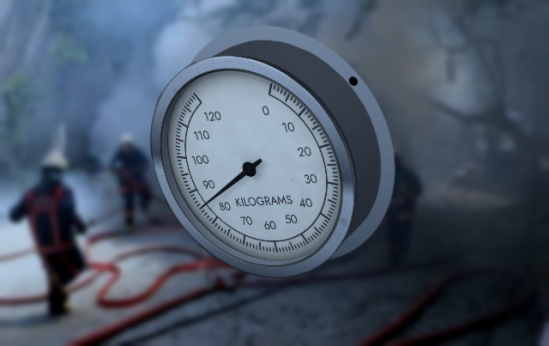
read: {"value": 85, "unit": "kg"}
